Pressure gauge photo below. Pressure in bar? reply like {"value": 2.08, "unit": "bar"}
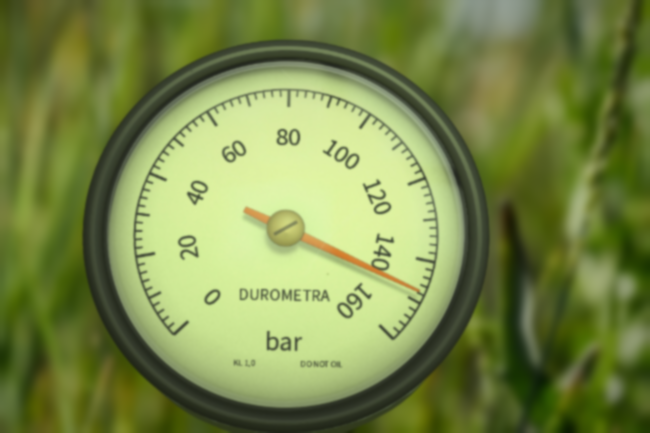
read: {"value": 148, "unit": "bar"}
